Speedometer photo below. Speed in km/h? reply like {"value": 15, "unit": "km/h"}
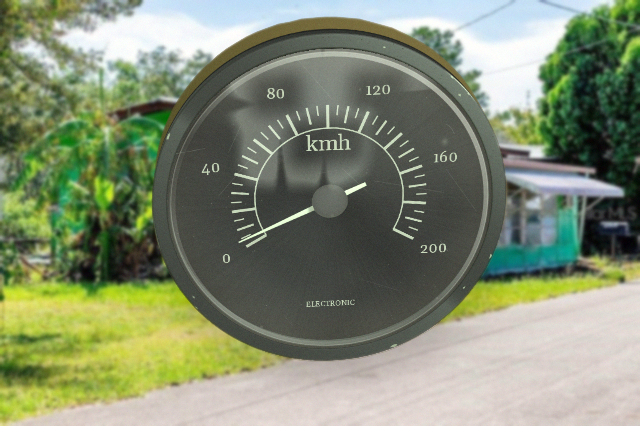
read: {"value": 5, "unit": "km/h"}
